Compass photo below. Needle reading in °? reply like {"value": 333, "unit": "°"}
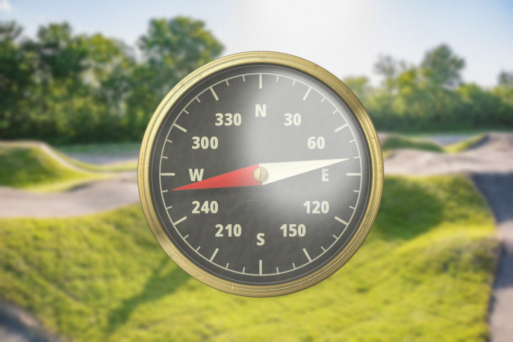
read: {"value": 260, "unit": "°"}
